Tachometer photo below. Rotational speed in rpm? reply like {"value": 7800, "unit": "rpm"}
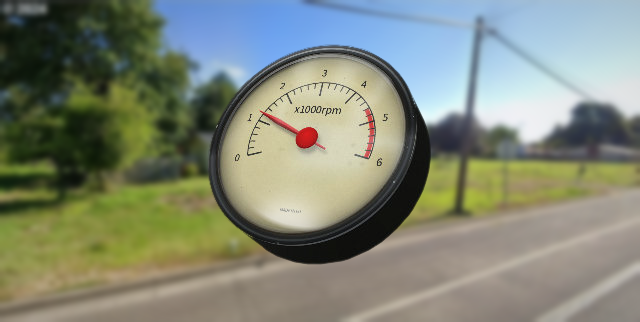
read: {"value": 1200, "unit": "rpm"}
